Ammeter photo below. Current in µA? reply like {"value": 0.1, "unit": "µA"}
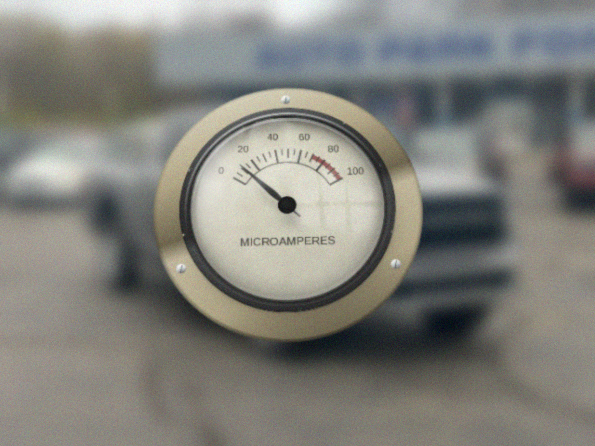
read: {"value": 10, "unit": "µA"}
